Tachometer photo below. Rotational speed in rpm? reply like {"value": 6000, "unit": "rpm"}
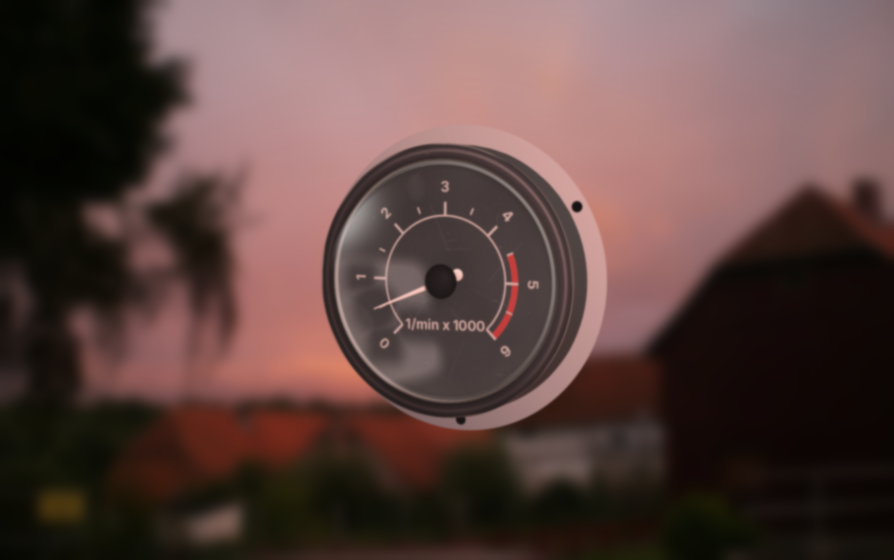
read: {"value": 500, "unit": "rpm"}
